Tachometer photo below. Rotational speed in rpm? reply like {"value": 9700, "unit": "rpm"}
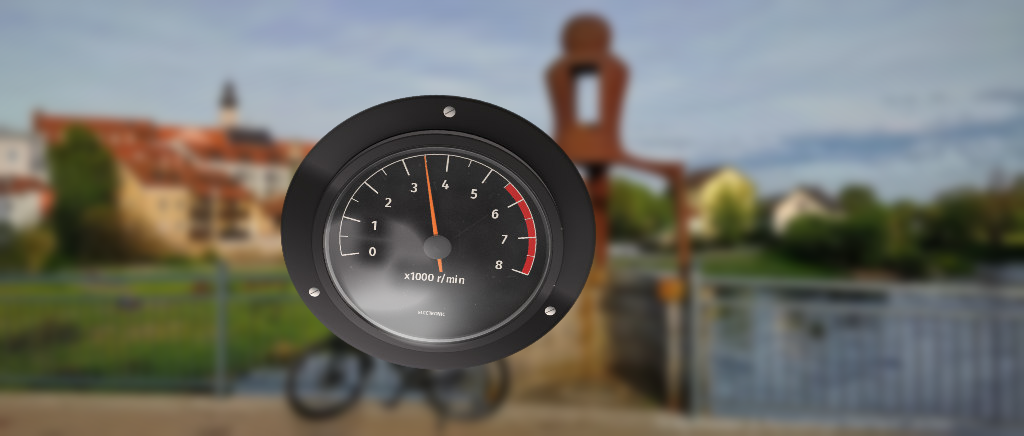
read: {"value": 3500, "unit": "rpm"}
